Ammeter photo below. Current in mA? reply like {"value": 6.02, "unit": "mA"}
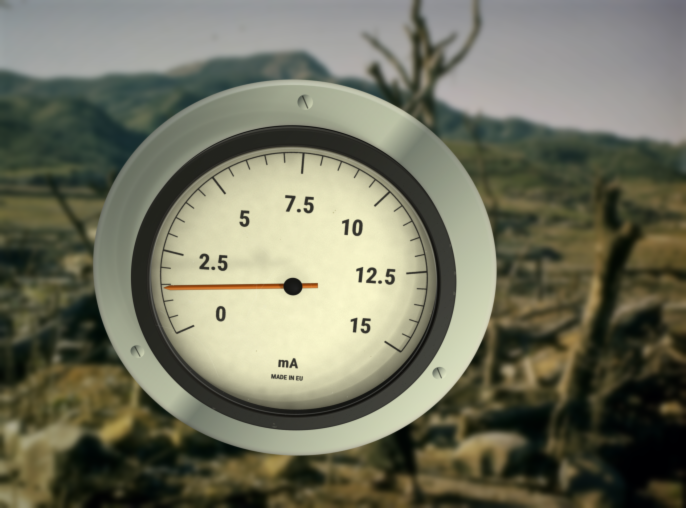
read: {"value": 1.5, "unit": "mA"}
